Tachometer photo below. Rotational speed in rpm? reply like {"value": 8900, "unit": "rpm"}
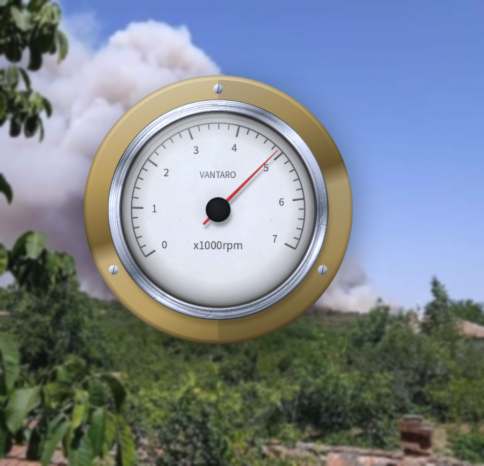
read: {"value": 4900, "unit": "rpm"}
